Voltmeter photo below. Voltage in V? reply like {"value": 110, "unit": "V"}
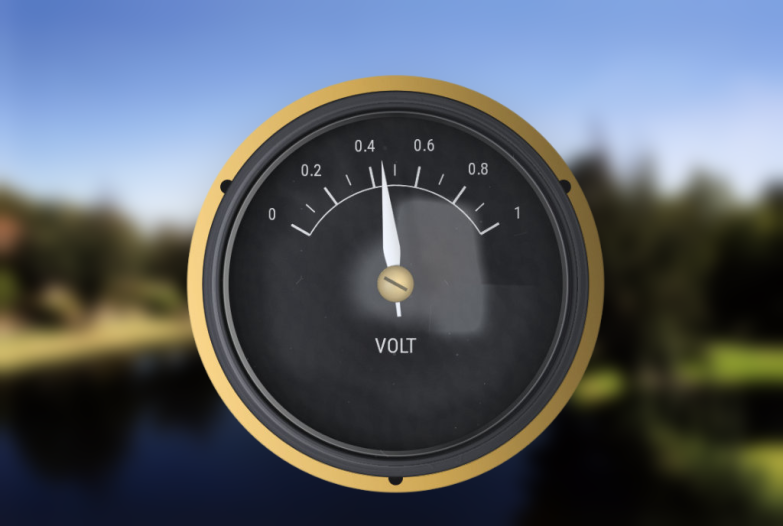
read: {"value": 0.45, "unit": "V"}
